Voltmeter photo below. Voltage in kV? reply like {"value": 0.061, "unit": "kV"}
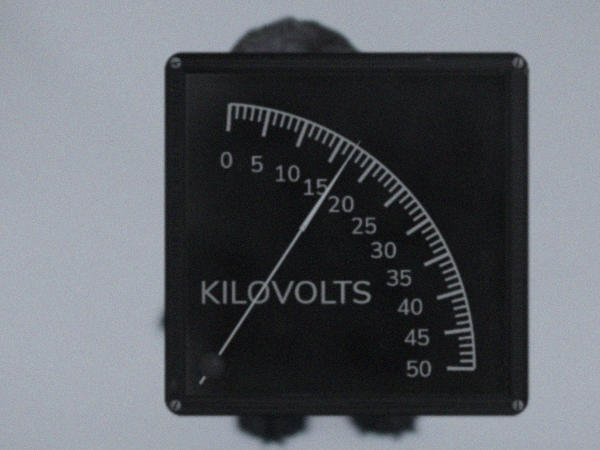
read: {"value": 17, "unit": "kV"}
